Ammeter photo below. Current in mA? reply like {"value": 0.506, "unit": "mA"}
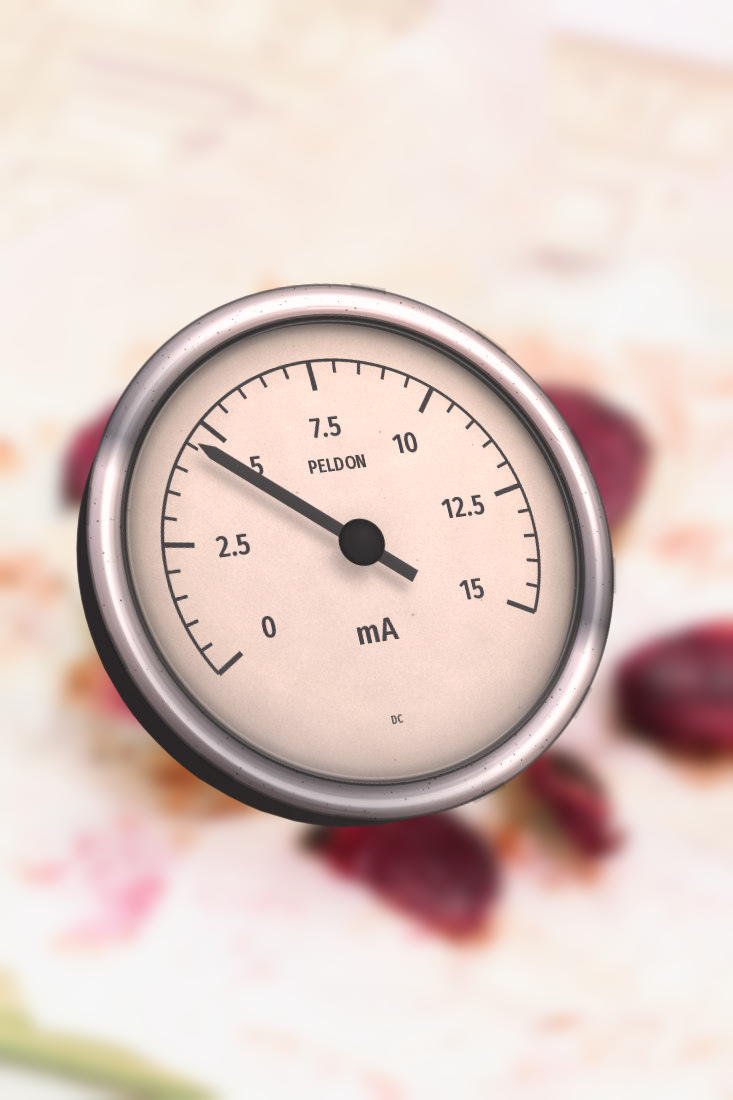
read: {"value": 4.5, "unit": "mA"}
